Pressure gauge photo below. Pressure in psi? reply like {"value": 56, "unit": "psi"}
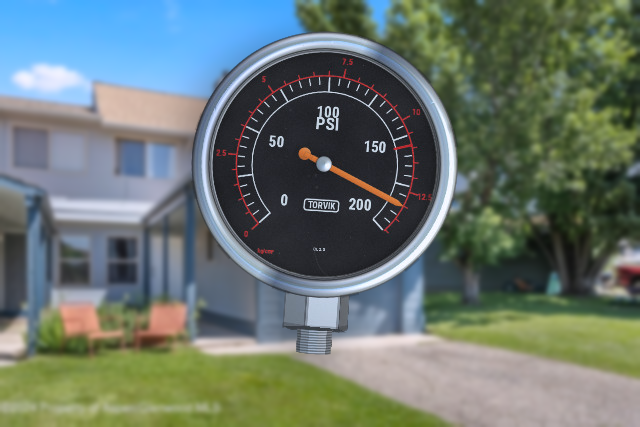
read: {"value": 185, "unit": "psi"}
